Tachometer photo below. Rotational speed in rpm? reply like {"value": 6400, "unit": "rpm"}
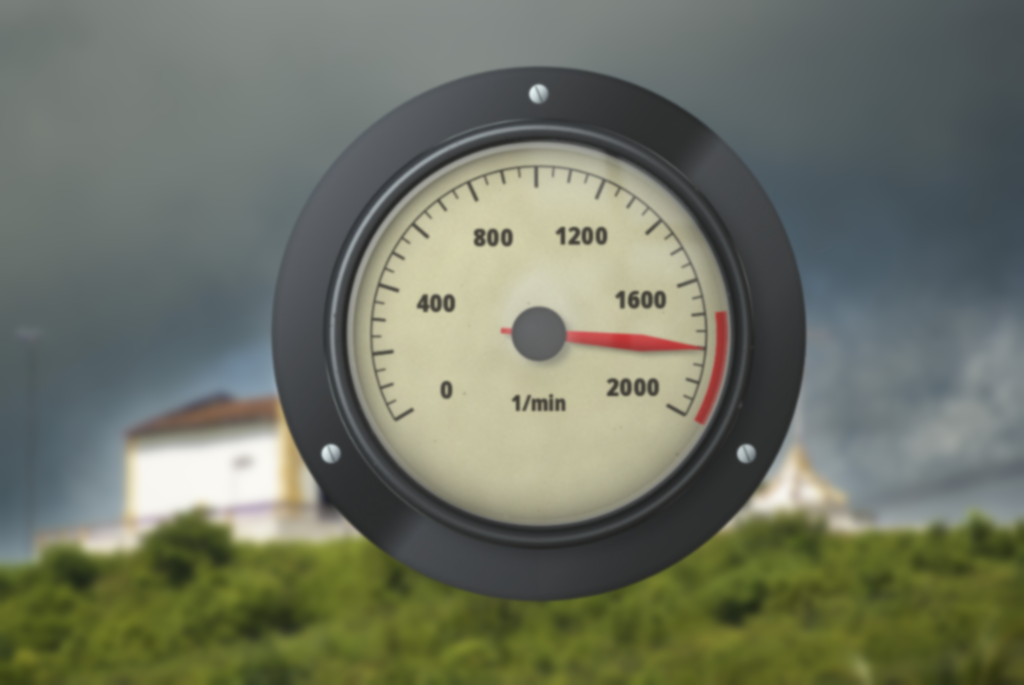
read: {"value": 1800, "unit": "rpm"}
